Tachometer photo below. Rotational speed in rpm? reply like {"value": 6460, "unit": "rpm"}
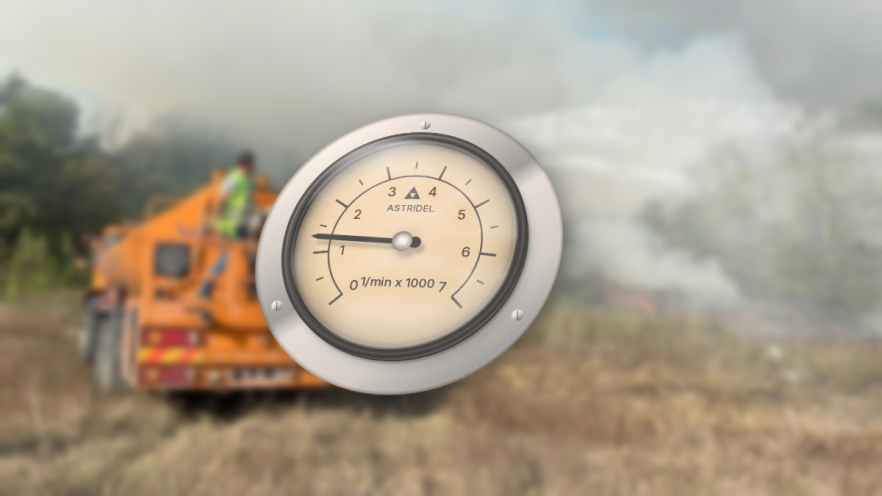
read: {"value": 1250, "unit": "rpm"}
